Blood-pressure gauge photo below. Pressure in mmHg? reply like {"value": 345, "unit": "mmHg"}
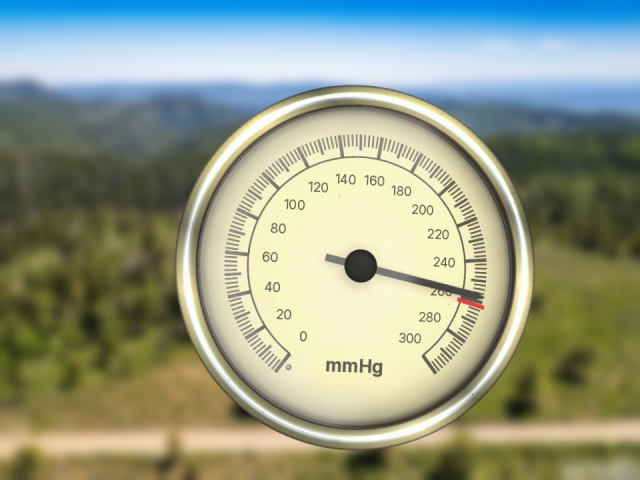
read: {"value": 258, "unit": "mmHg"}
